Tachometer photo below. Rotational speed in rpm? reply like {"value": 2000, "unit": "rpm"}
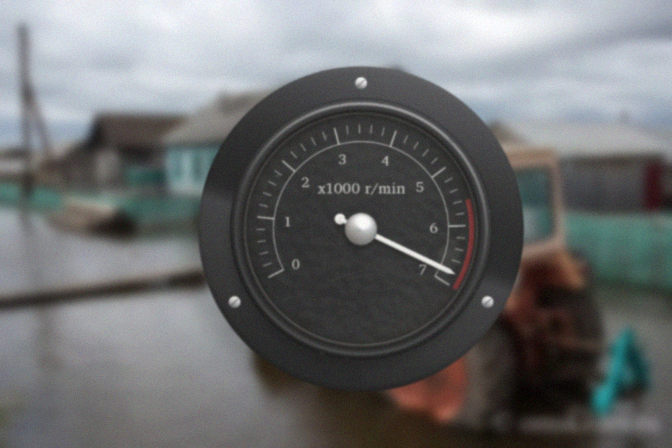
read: {"value": 6800, "unit": "rpm"}
